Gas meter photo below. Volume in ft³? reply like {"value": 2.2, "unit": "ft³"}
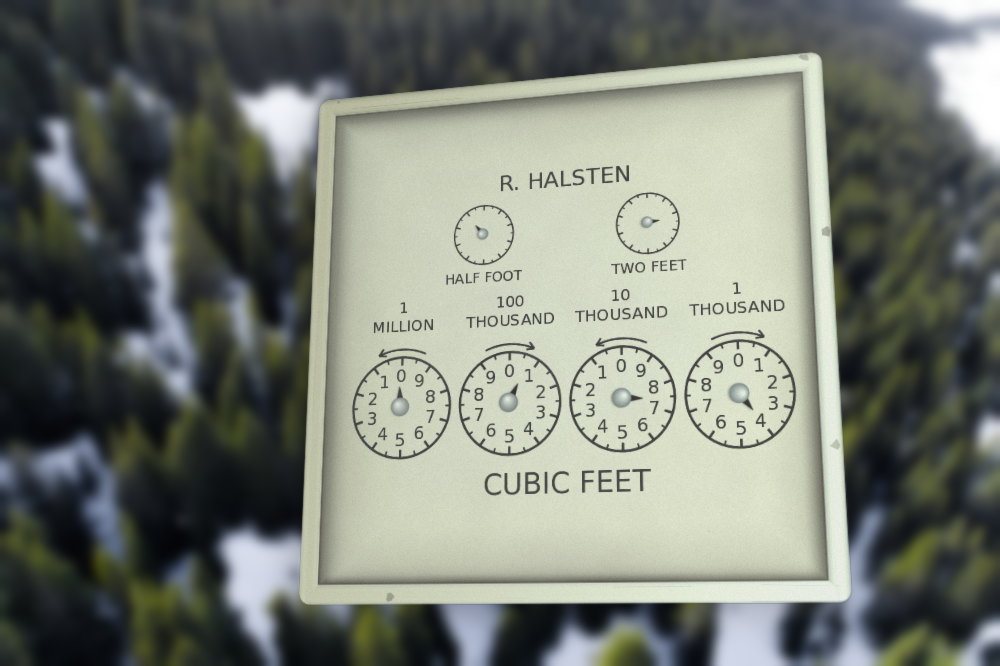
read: {"value": 7400, "unit": "ft³"}
